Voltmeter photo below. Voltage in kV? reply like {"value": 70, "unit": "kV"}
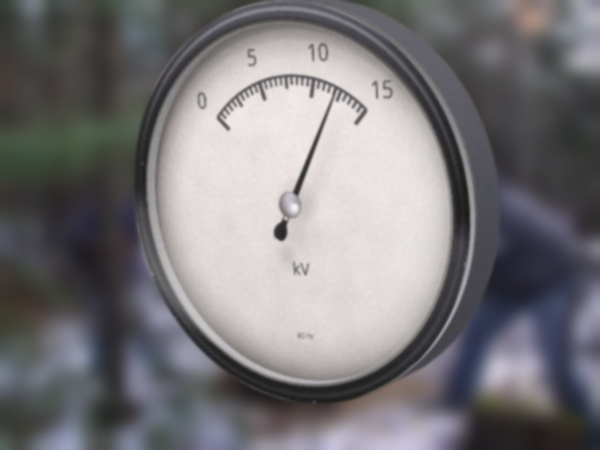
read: {"value": 12.5, "unit": "kV"}
